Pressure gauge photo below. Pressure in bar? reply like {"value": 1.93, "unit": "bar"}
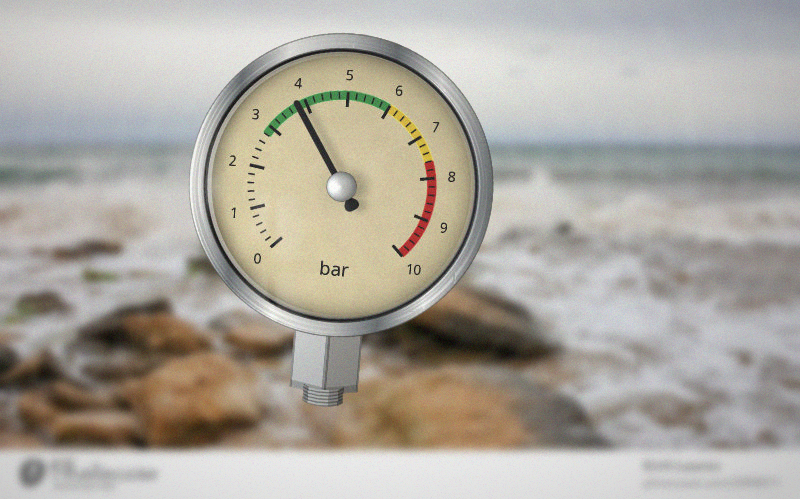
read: {"value": 3.8, "unit": "bar"}
